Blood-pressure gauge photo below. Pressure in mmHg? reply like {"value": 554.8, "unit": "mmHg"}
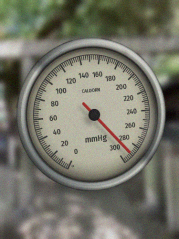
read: {"value": 290, "unit": "mmHg"}
